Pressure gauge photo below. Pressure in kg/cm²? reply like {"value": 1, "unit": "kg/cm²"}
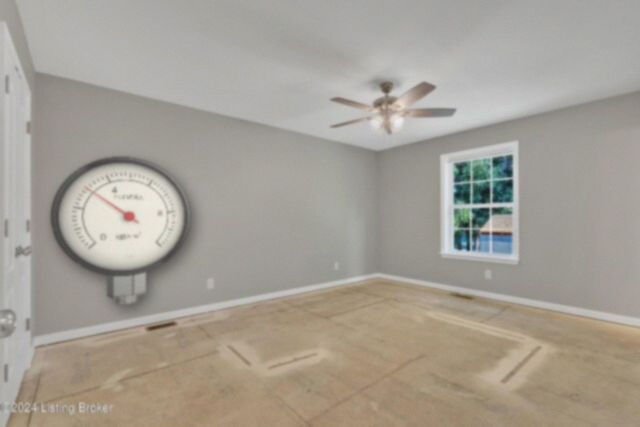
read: {"value": 3, "unit": "kg/cm²"}
